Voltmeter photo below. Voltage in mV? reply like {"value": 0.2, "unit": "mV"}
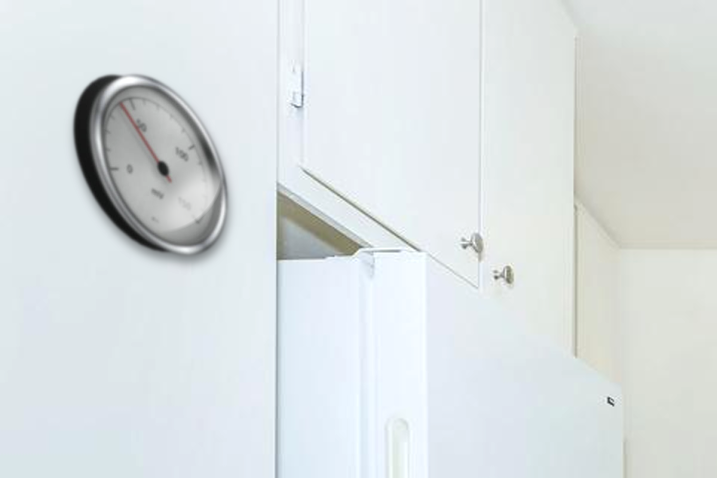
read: {"value": 40, "unit": "mV"}
